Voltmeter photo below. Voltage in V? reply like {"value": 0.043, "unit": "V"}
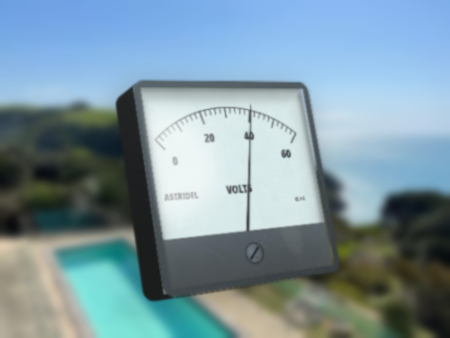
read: {"value": 40, "unit": "V"}
